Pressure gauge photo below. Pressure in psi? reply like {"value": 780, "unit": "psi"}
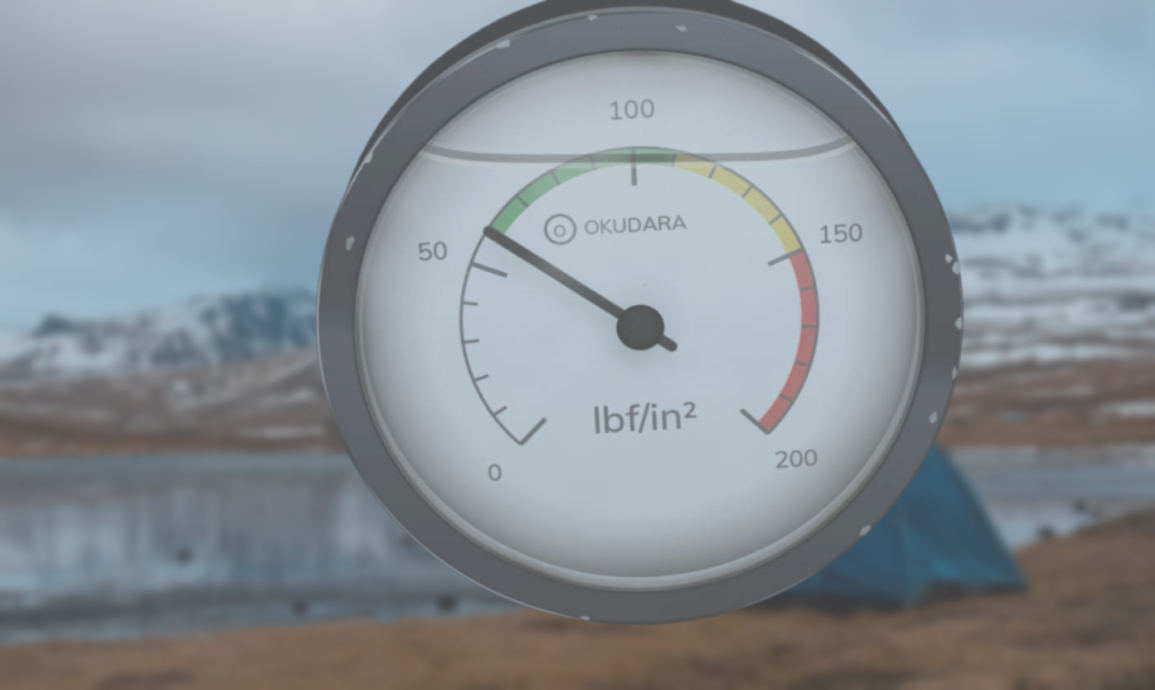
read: {"value": 60, "unit": "psi"}
